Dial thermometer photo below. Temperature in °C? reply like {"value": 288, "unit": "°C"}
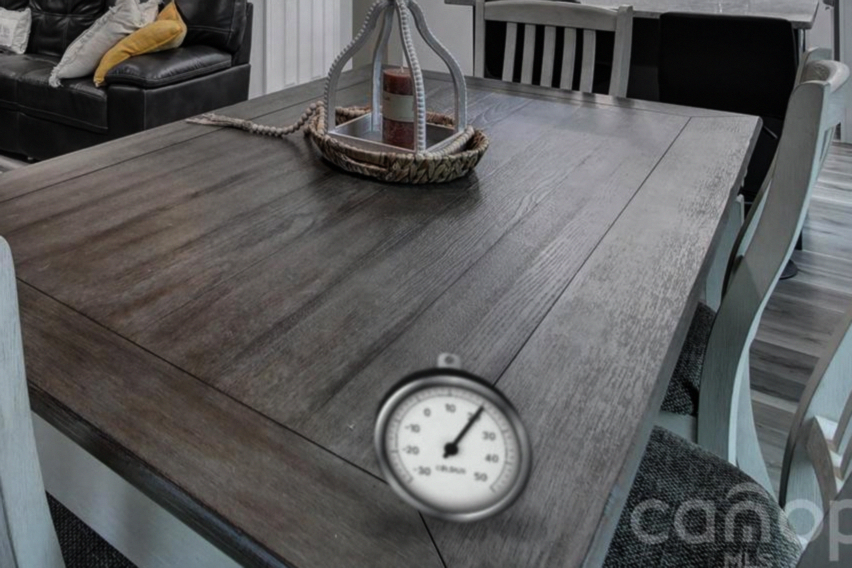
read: {"value": 20, "unit": "°C"}
